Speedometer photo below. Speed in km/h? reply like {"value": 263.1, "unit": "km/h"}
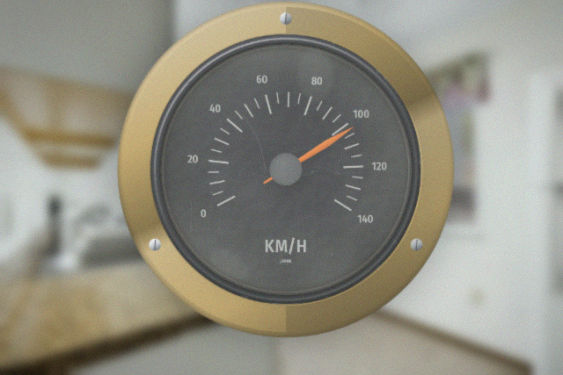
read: {"value": 102.5, "unit": "km/h"}
